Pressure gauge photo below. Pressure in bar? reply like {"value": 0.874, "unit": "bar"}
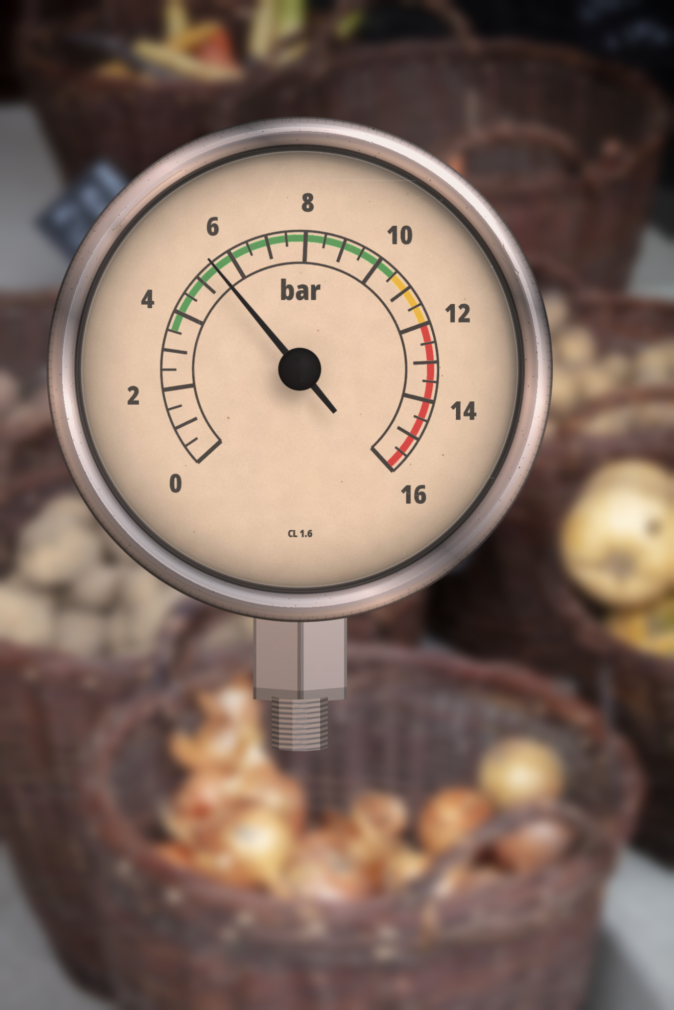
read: {"value": 5.5, "unit": "bar"}
